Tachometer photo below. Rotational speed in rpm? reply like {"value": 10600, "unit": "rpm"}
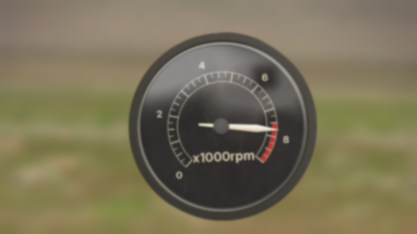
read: {"value": 7750, "unit": "rpm"}
